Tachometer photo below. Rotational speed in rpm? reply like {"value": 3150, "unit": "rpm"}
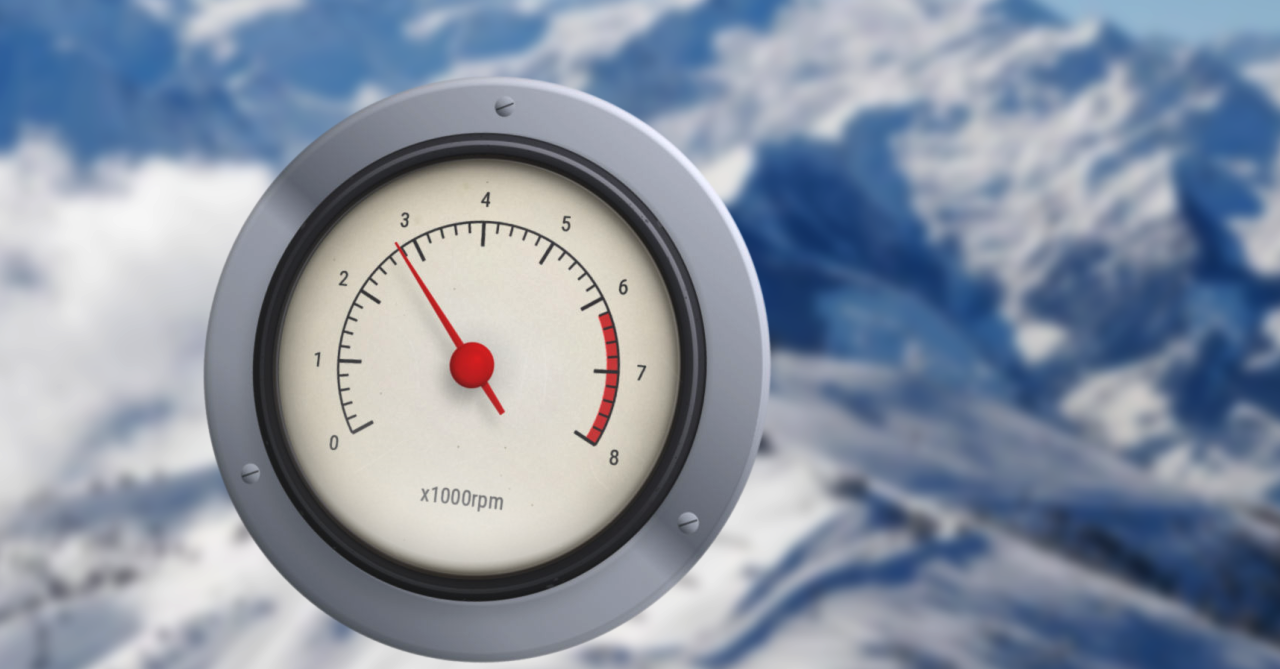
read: {"value": 2800, "unit": "rpm"}
